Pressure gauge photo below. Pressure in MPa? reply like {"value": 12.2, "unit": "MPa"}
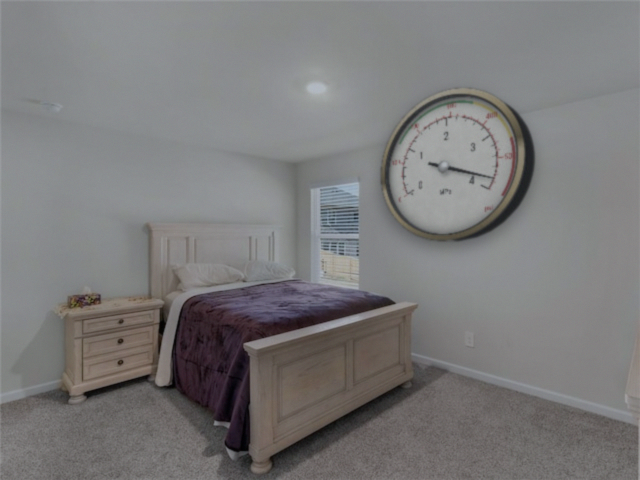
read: {"value": 3.8, "unit": "MPa"}
